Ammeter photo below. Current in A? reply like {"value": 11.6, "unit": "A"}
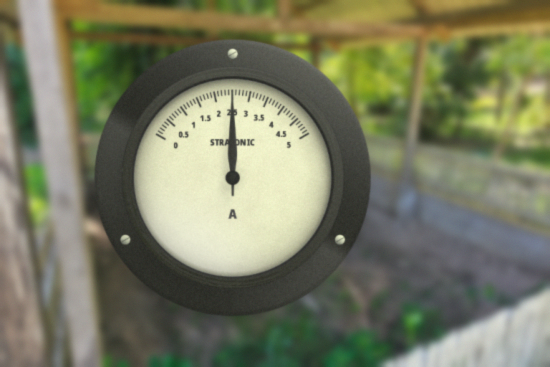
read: {"value": 2.5, "unit": "A"}
